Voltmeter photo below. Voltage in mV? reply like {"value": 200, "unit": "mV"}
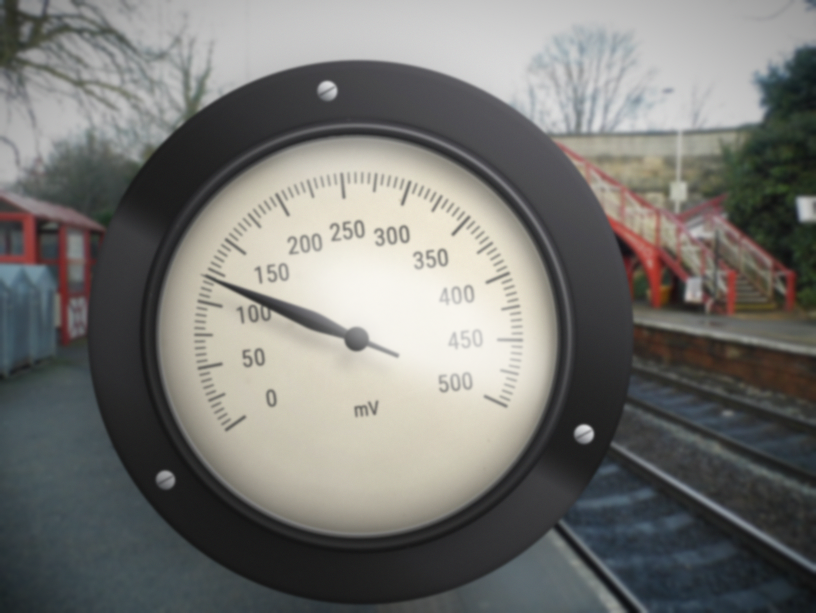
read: {"value": 120, "unit": "mV"}
